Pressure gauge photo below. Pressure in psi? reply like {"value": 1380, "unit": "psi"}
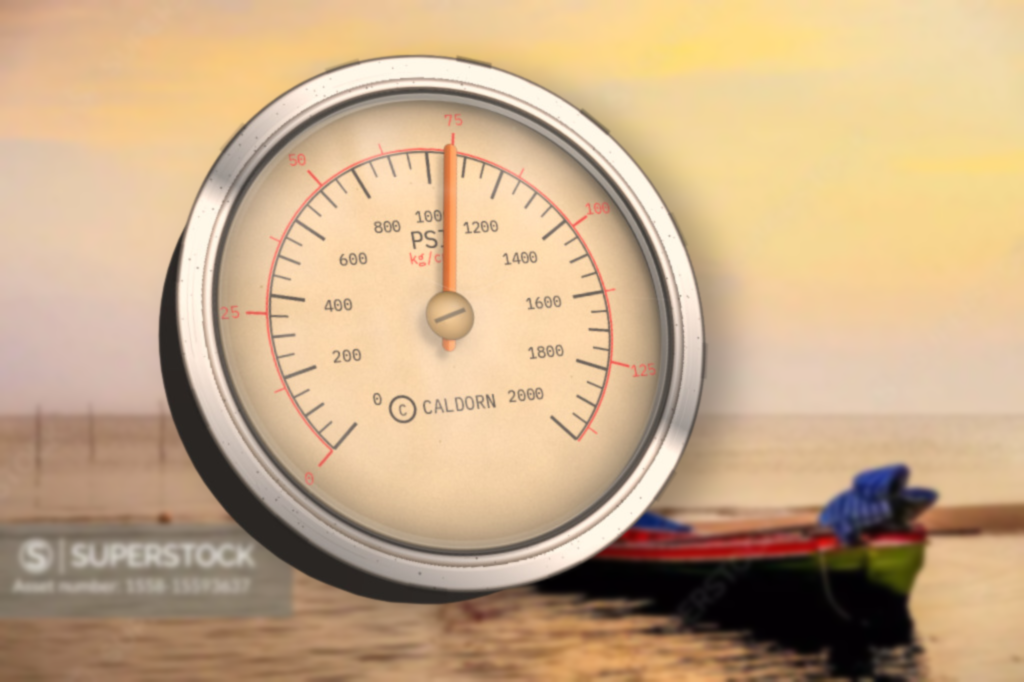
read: {"value": 1050, "unit": "psi"}
